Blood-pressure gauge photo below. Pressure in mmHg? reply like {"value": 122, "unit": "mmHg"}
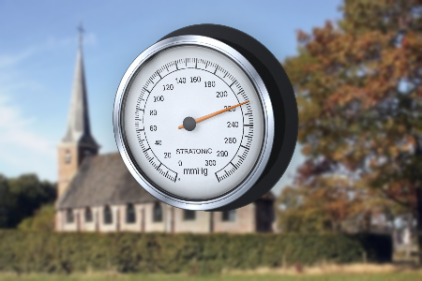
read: {"value": 220, "unit": "mmHg"}
